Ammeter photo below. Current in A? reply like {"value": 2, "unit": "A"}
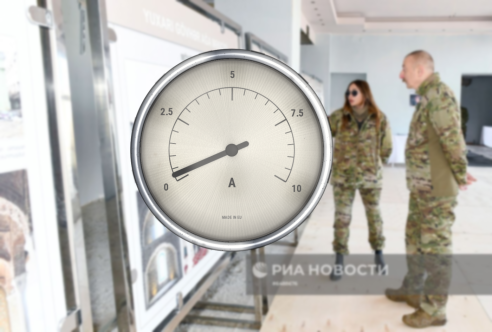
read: {"value": 0.25, "unit": "A"}
